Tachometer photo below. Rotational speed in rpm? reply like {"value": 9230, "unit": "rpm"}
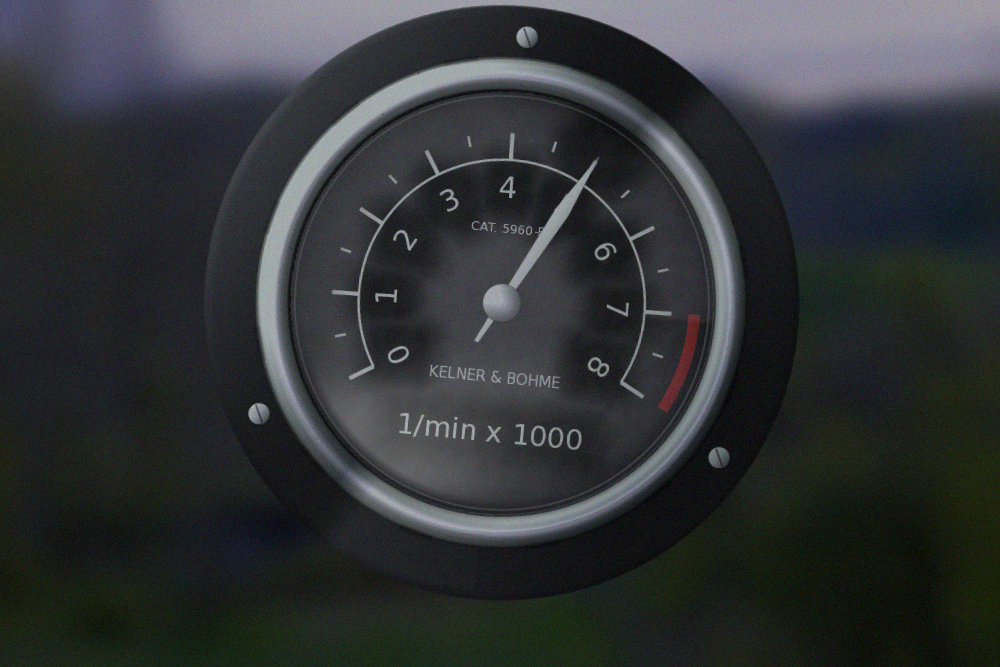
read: {"value": 5000, "unit": "rpm"}
